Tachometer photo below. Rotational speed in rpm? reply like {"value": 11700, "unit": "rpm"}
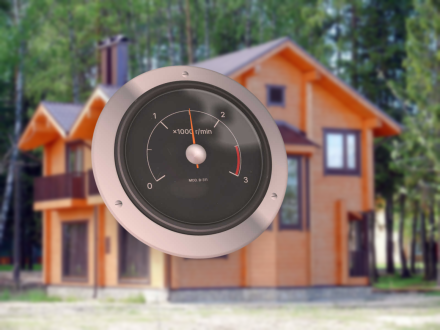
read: {"value": 1500, "unit": "rpm"}
